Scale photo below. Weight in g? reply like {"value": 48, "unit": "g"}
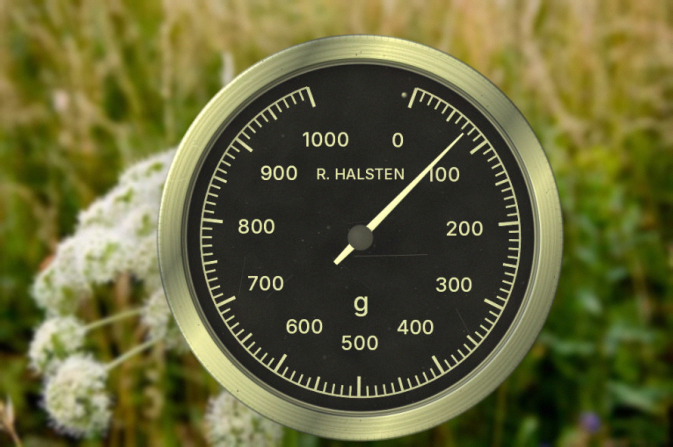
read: {"value": 75, "unit": "g"}
